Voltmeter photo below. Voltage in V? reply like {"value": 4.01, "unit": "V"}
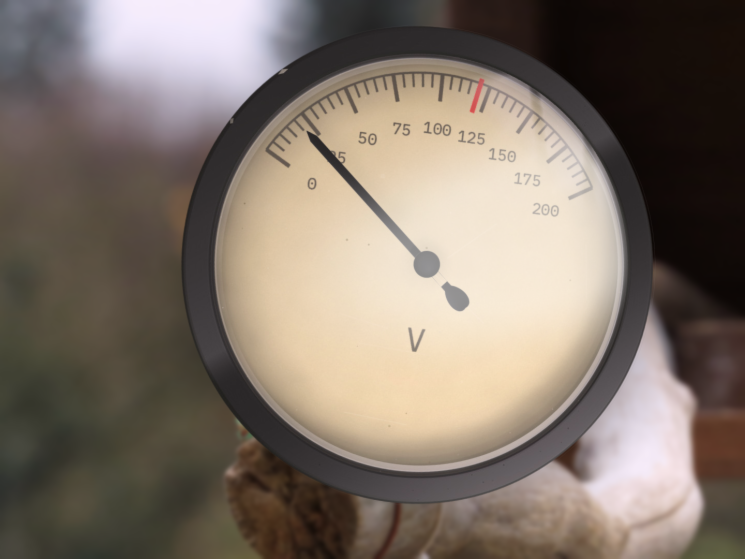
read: {"value": 20, "unit": "V"}
